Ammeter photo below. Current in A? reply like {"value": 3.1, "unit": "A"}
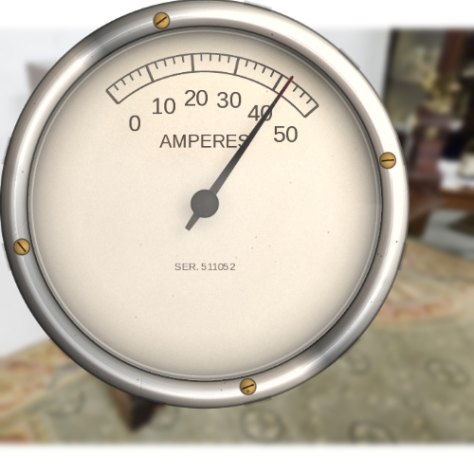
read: {"value": 42, "unit": "A"}
